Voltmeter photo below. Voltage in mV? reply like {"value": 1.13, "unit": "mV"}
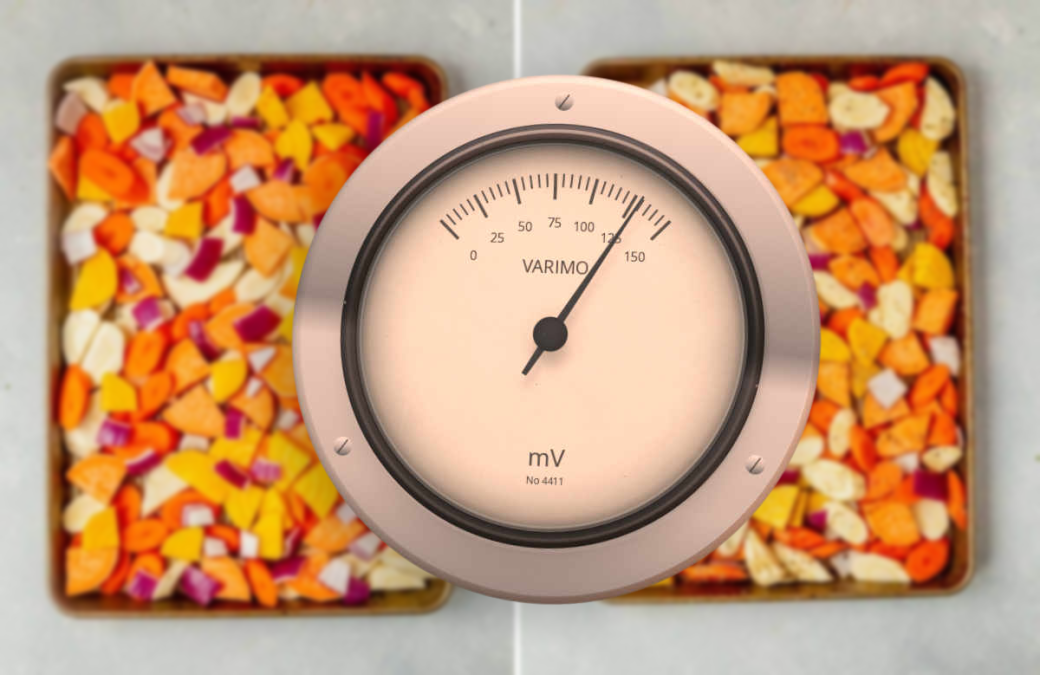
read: {"value": 130, "unit": "mV"}
